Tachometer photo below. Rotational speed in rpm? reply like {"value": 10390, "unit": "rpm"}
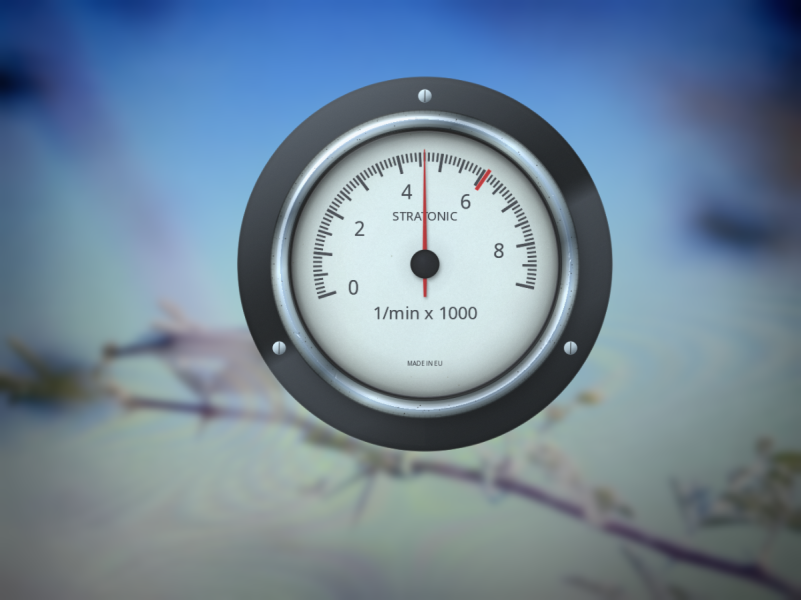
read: {"value": 4600, "unit": "rpm"}
